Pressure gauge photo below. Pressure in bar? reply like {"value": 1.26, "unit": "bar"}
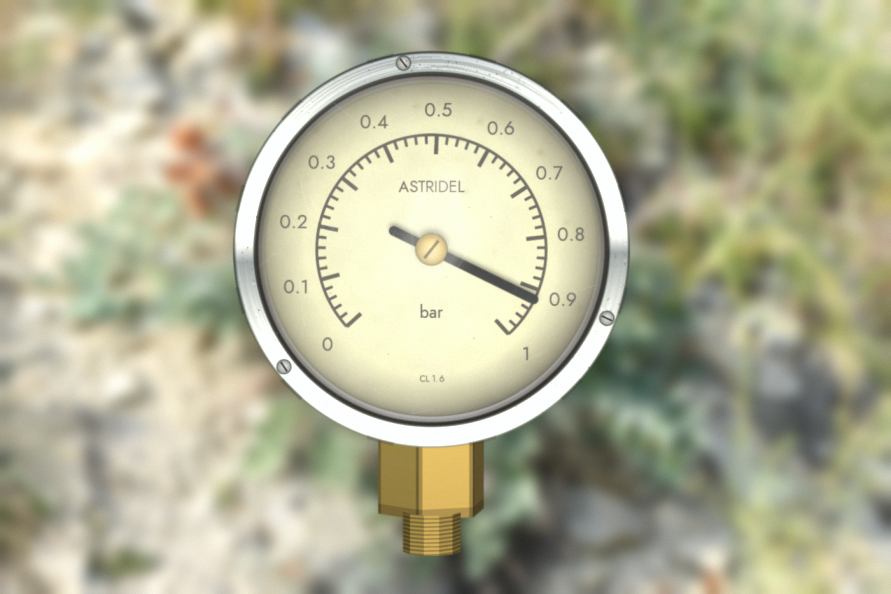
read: {"value": 0.92, "unit": "bar"}
